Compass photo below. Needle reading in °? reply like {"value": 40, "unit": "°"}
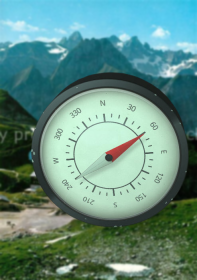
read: {"value": 60, "unit": "°"}
